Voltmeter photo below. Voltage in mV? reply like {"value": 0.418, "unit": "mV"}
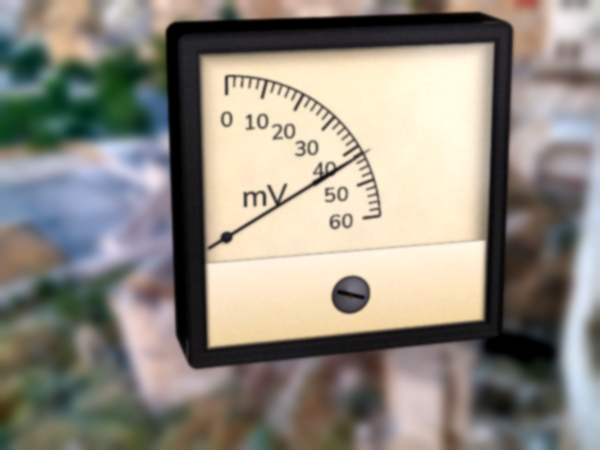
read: {"value": 42, "unit": "mV"}
